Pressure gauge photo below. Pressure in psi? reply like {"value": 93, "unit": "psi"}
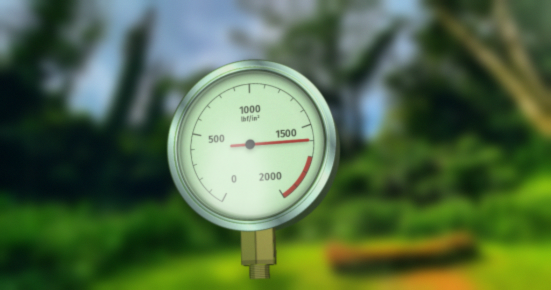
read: {"value": 1600, "unit": "psi"}
